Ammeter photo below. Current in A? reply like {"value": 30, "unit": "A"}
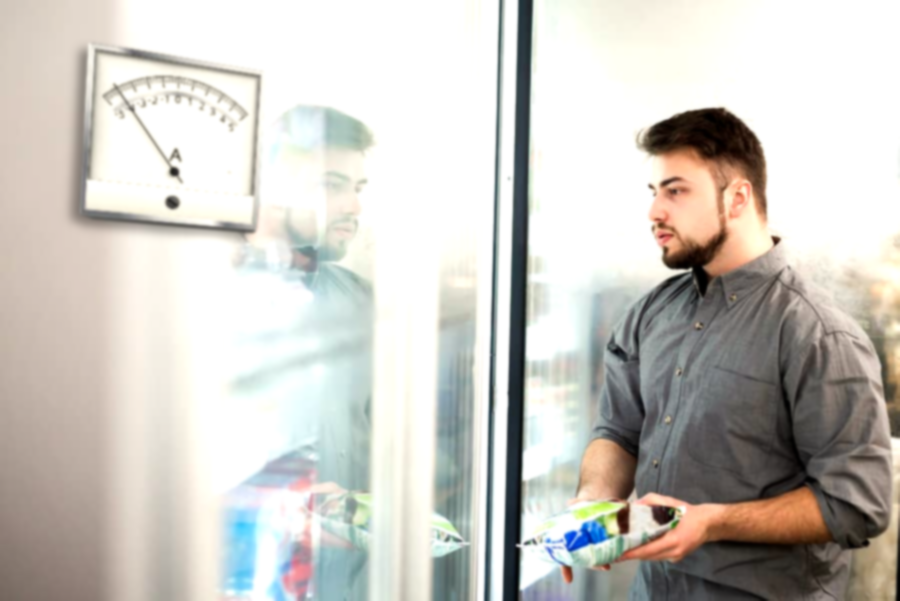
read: {"value": -4, "unit": "A"}
